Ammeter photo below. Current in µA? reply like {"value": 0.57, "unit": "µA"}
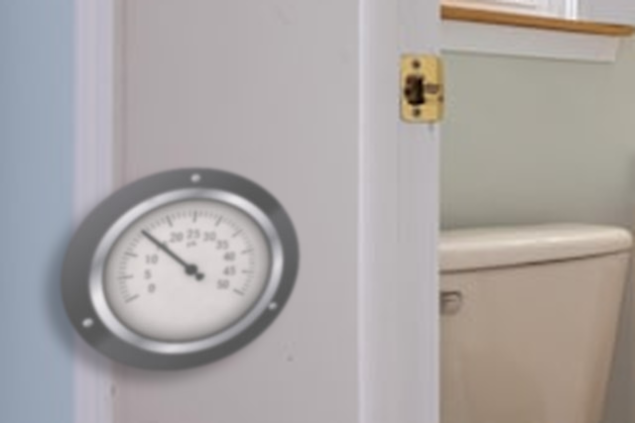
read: {"value": 15, "unit": "µA"}
